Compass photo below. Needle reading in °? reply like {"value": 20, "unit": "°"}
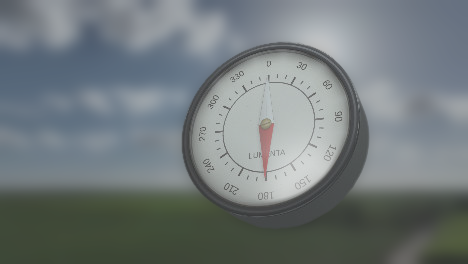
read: {"value": 180, "unit": "°"}
